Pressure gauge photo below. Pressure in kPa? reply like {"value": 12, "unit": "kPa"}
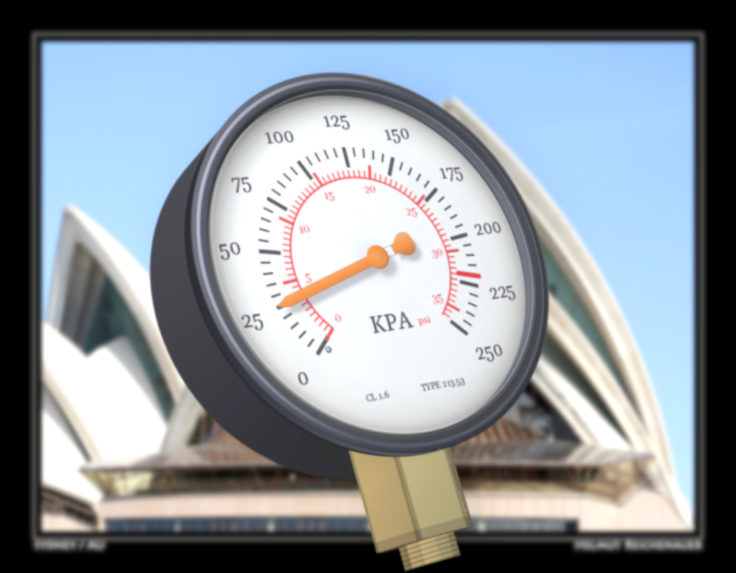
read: {"value": 25, "unit": "kPa"}
